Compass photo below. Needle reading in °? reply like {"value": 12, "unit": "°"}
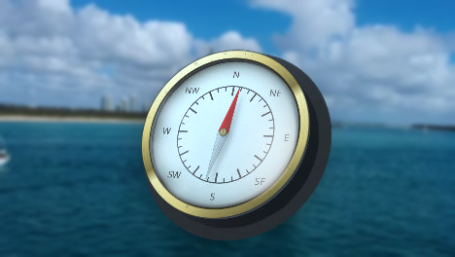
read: {"value": 10, "unit": "°"}
